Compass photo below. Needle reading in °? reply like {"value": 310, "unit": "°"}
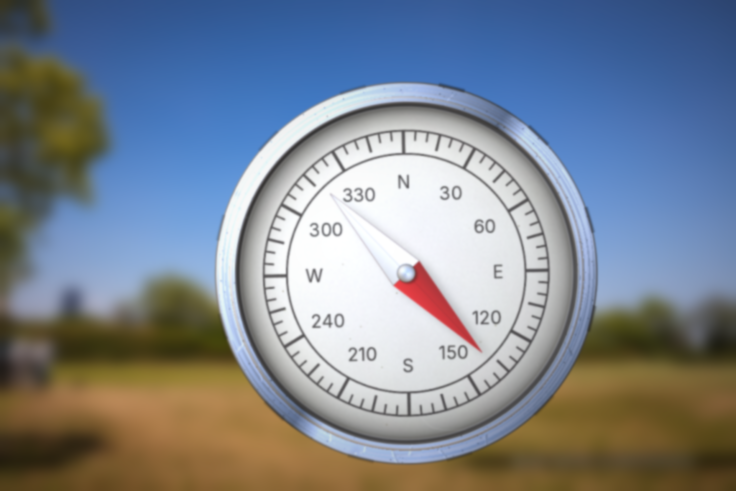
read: {"value": 137.5, "unit": "°"}
